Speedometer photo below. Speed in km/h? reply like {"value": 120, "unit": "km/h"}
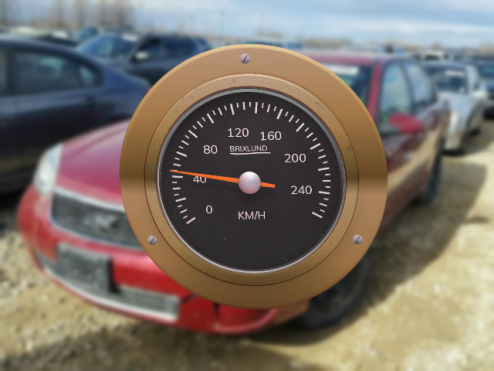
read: {"value": 45, "unit": "km/h"}
